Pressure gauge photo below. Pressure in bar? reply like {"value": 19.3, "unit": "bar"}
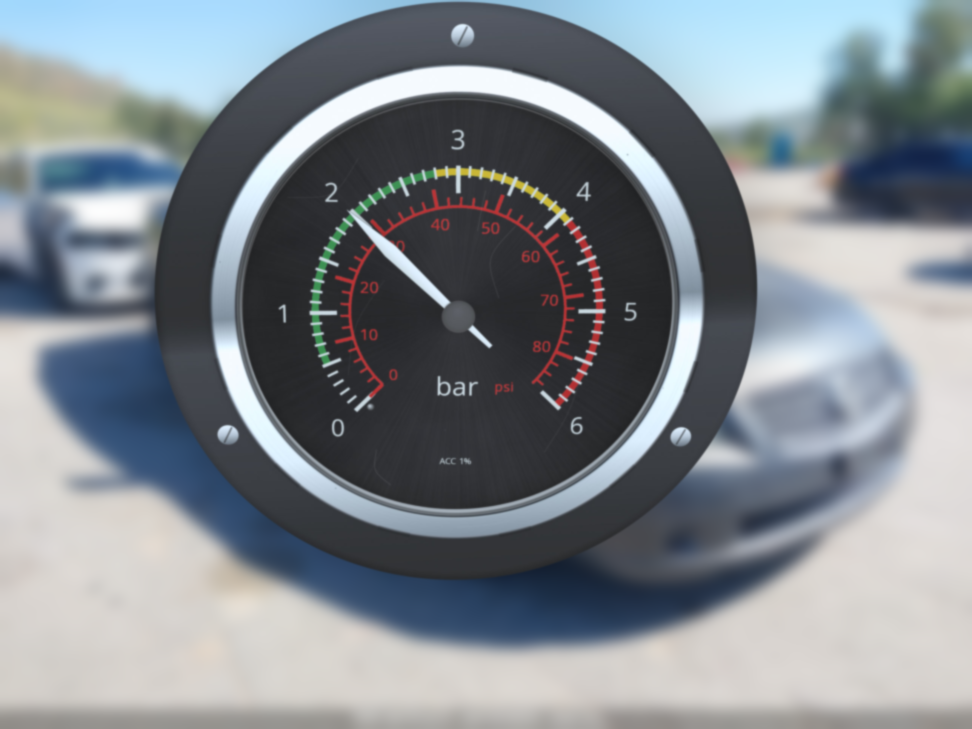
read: {"value": 2, "unit": "bar"}
